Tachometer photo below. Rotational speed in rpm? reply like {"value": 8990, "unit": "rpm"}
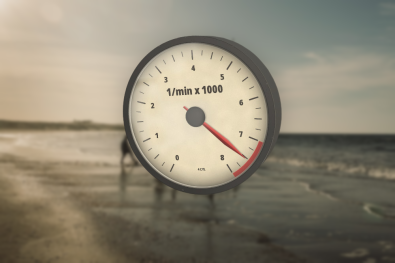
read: {"value": 7500, "unit": "rpm"}
